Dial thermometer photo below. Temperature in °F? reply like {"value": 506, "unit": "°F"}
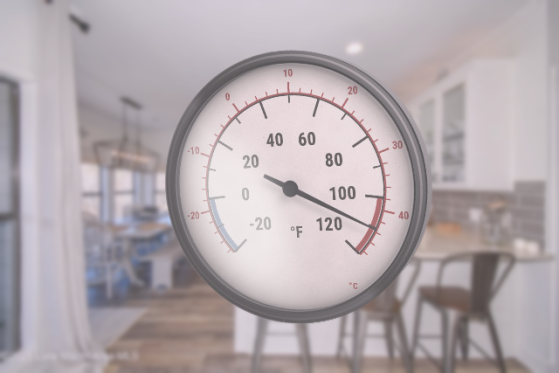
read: {"value": 110, "unit": "°F"}
